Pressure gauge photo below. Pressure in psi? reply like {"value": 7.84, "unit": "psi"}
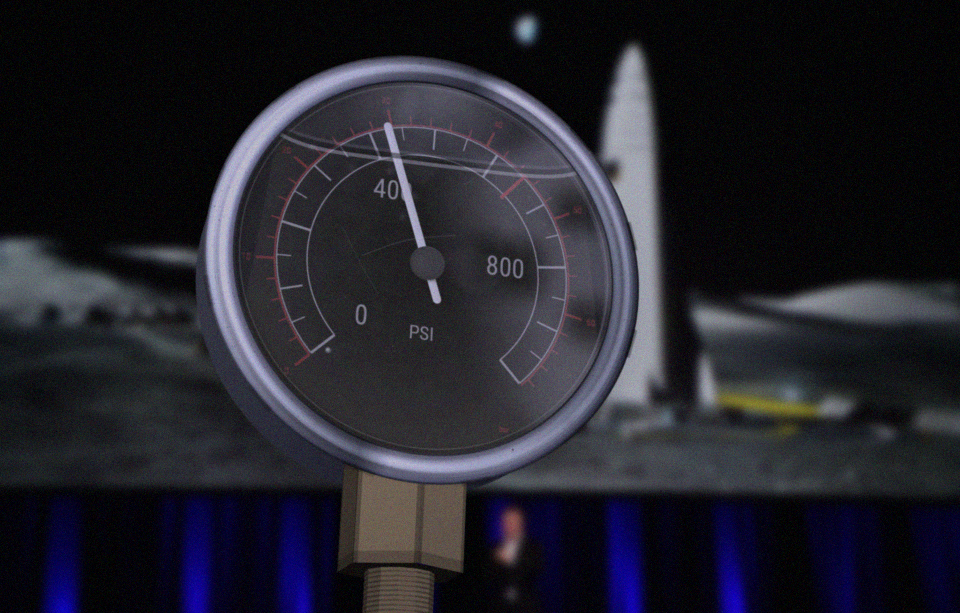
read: {"value": 425, "unit": "psi"}
